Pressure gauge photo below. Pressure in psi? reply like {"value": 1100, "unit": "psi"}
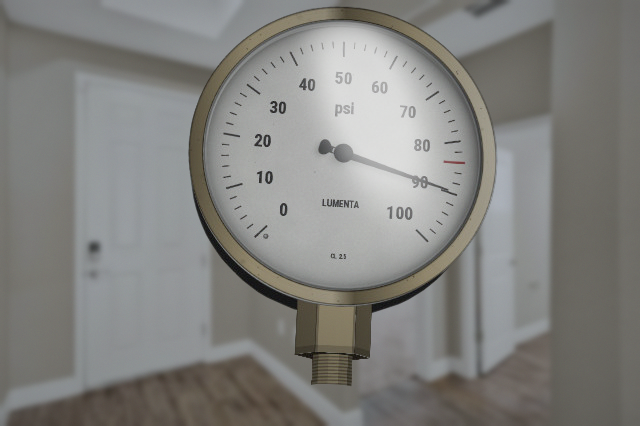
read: {"value": 90, "unit": "psi"}
